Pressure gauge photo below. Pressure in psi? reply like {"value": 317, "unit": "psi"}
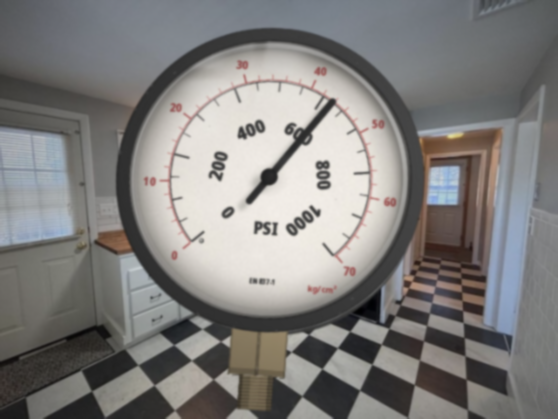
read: {"value": 625, "unit": "psi"}
